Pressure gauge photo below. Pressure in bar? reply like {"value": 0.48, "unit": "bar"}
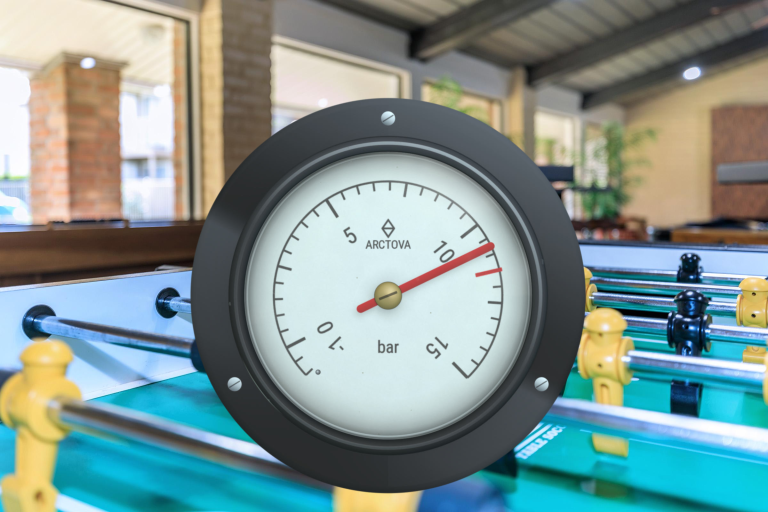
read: {"value": 10.75, "unit": "bar"}
